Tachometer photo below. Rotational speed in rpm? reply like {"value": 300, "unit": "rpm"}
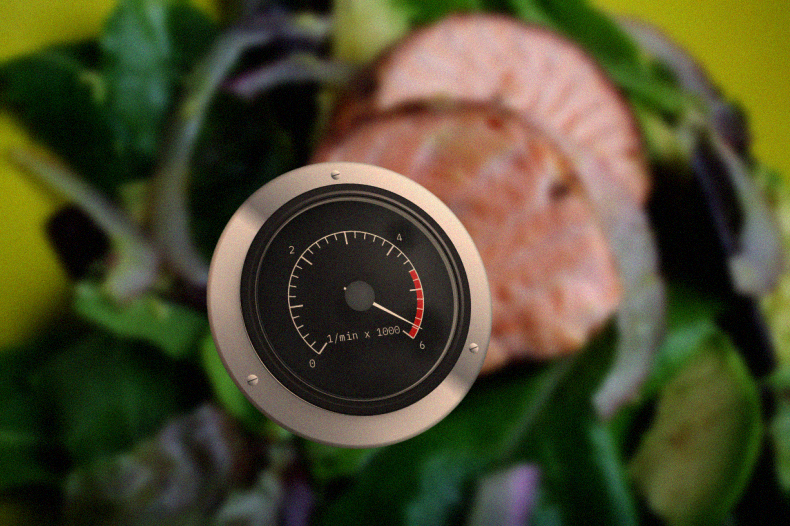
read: {"value": 5800, "unit": "rpm"}
